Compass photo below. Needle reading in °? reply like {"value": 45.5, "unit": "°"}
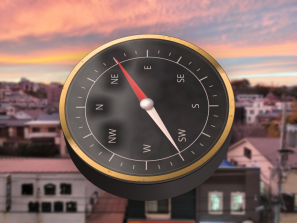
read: {"value": 60, "unit": "°"}
